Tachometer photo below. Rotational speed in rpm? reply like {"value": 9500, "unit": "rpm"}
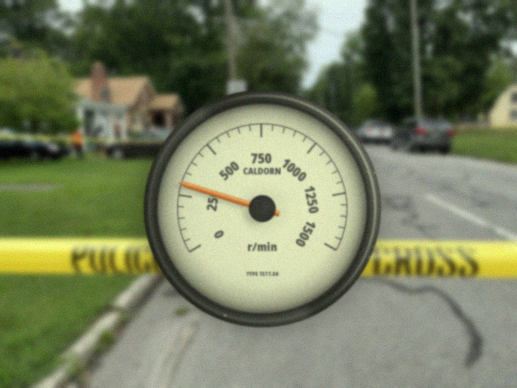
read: {"value": 300, "unit": "rpm"}
